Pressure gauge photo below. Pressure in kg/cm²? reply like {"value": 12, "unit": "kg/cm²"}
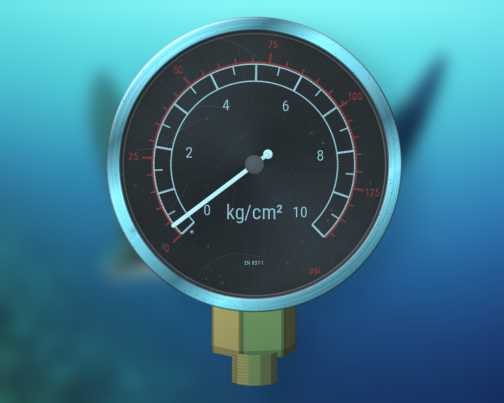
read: {"value": 0.25, "unit": "kg/cm²"}
